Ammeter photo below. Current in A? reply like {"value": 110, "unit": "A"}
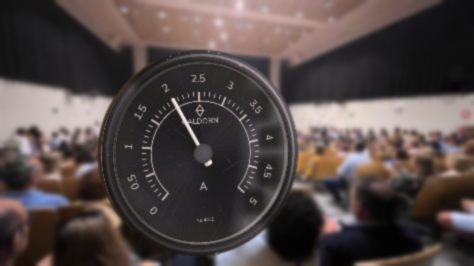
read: {"value": 2, "unit": "A"}
